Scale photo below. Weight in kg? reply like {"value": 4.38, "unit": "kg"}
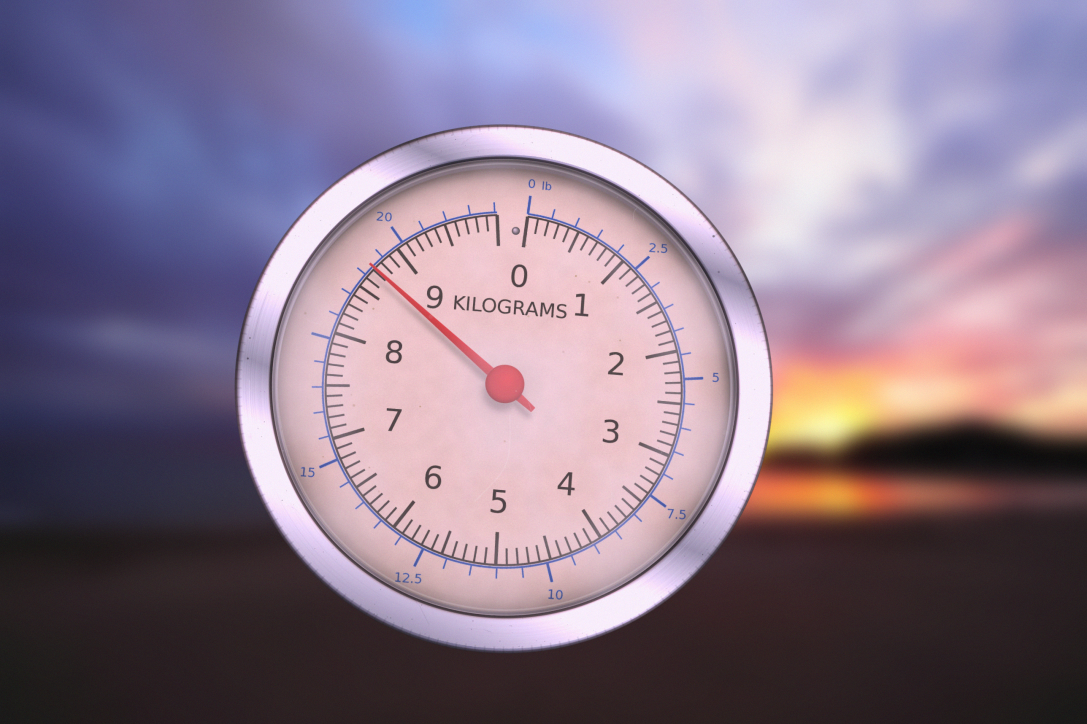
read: {"value": 8.7, "unit": "kg"}
